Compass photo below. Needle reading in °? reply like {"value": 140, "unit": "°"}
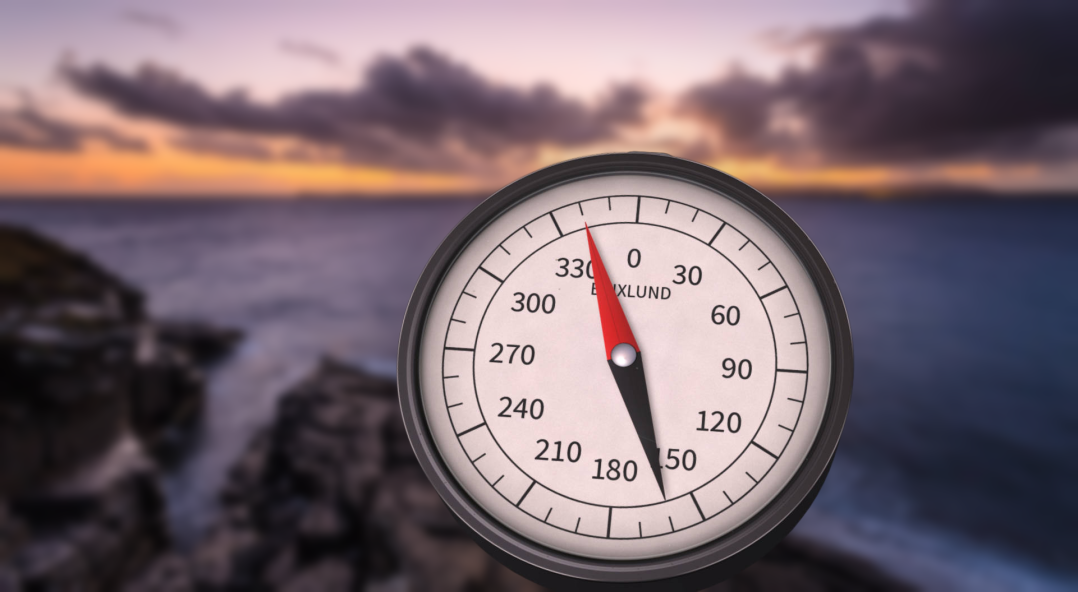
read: {"value": 340, "unit": "°"}
